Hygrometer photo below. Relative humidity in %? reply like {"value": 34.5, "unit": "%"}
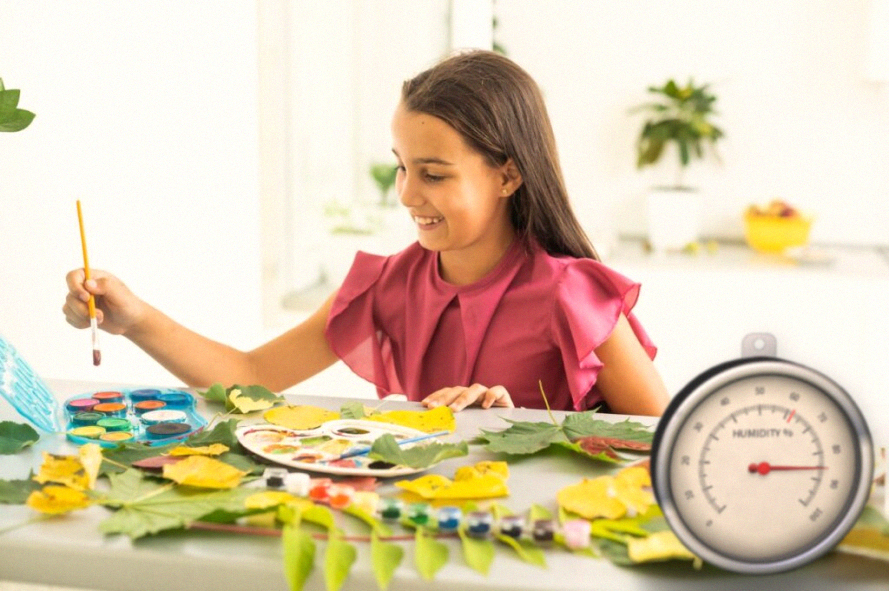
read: {"value": 85, "unit": "%"}
